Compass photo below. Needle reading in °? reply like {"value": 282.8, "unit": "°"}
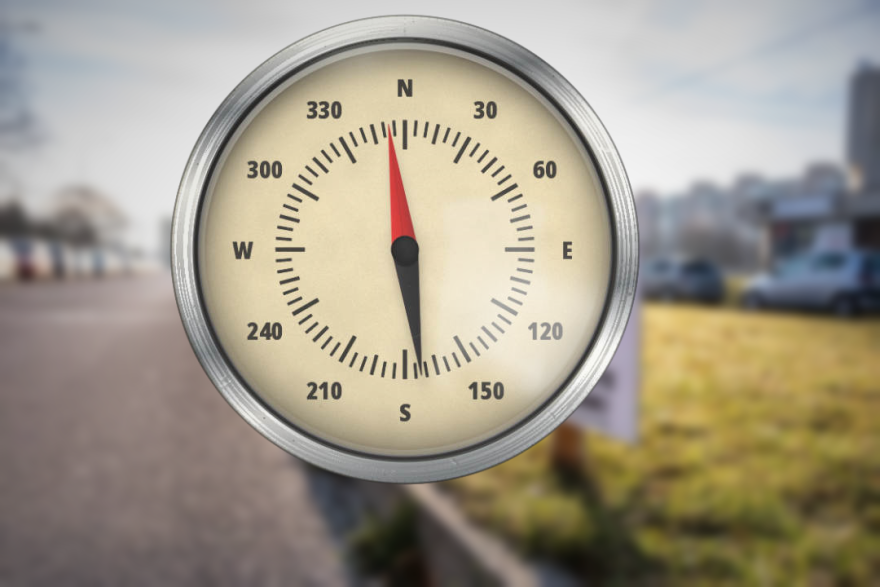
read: {"value": 352.5, "unit": "°"}
